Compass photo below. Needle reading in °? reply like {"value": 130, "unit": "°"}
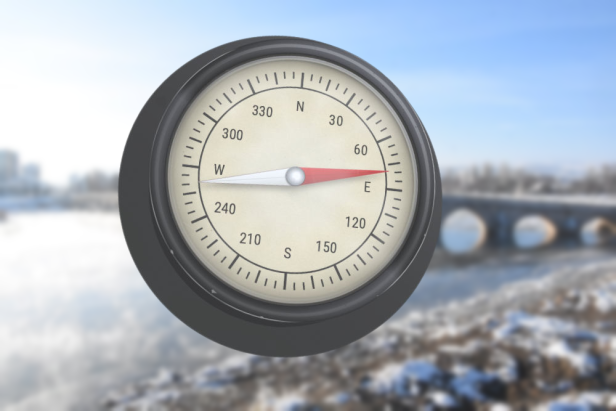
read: {"value": 80, "unit": "°"}
